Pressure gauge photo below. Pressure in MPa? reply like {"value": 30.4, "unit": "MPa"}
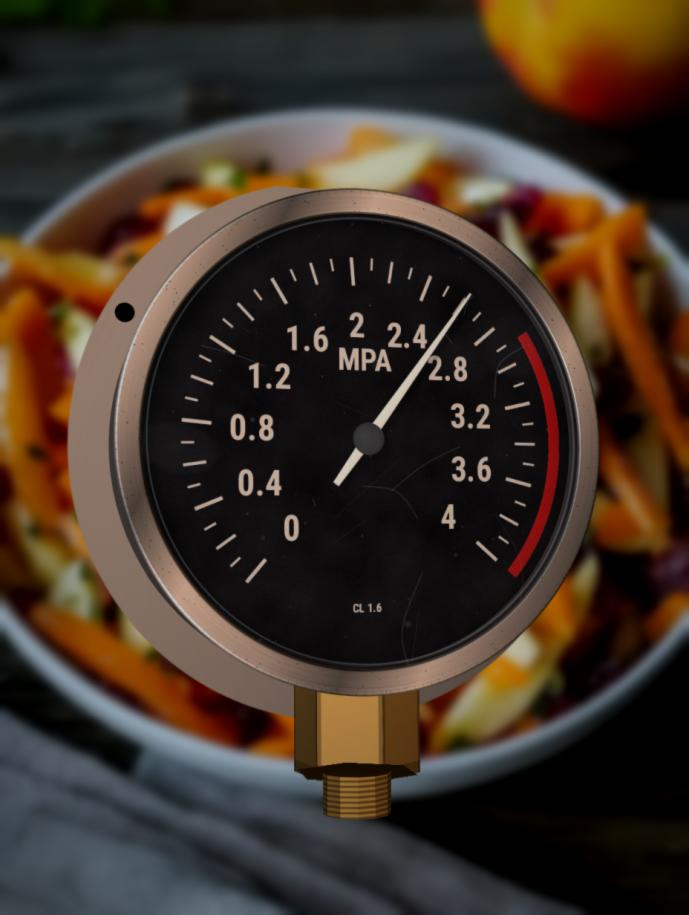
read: {"value": 2.6, "unit": "MPa"}
